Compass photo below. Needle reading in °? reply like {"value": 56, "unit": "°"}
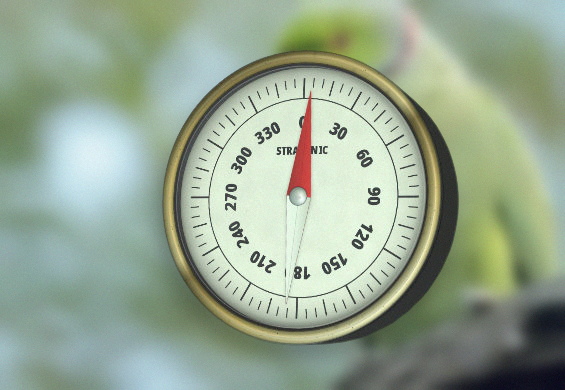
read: {"value": 5, "unit": "°"}
